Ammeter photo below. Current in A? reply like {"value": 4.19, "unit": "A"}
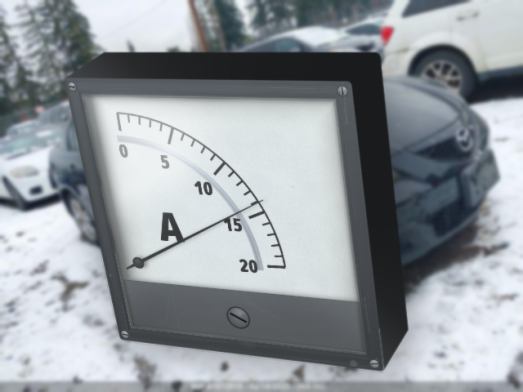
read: {"value": 14, "unit": "A"}
